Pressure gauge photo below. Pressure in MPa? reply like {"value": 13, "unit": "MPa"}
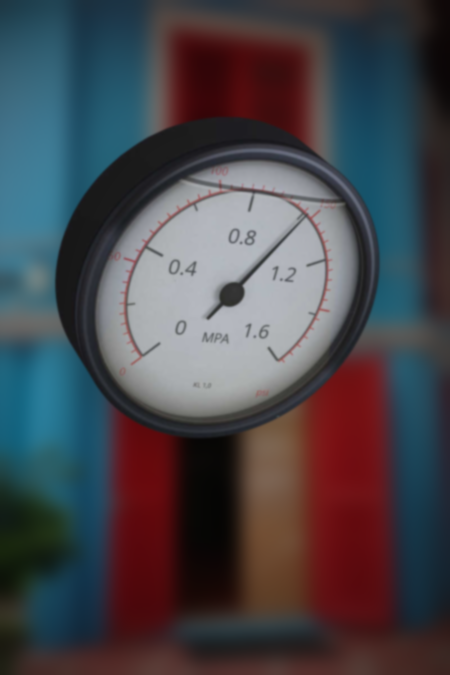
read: {"value": 1, "unit": "MPa"}
